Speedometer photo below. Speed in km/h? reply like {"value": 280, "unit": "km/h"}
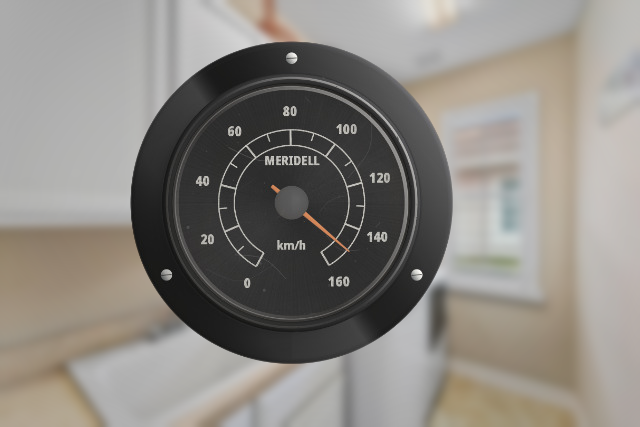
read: {"value": 150, "unit": "km/h"}
